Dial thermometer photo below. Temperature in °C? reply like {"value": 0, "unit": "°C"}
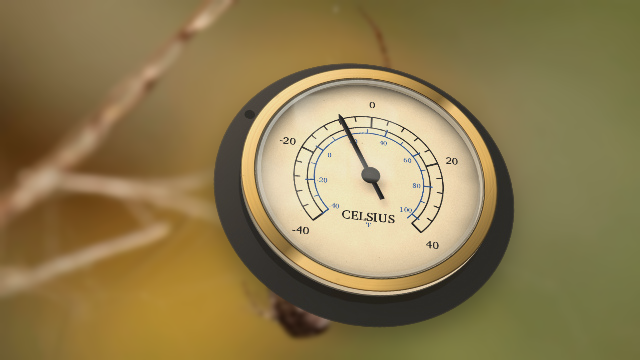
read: {"value": -8, "unit": "°C"}
